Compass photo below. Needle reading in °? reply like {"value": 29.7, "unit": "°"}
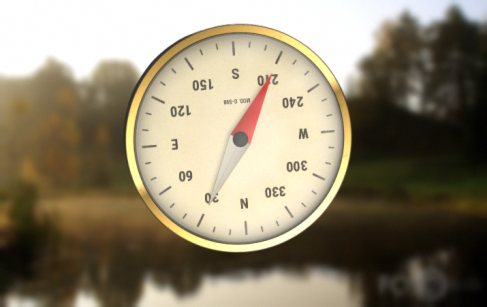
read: {"value": 210, "unit": "°"}
